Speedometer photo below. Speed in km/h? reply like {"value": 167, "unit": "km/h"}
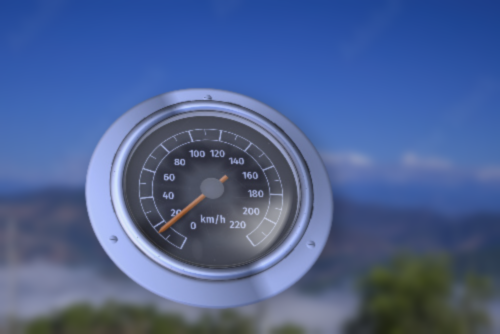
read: {"value": 15, "unit": "km/h"}
